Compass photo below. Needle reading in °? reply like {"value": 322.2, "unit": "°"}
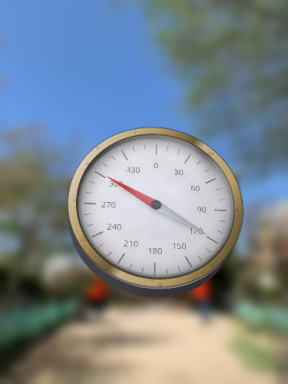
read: {"value": 300, "unit": "°"}
